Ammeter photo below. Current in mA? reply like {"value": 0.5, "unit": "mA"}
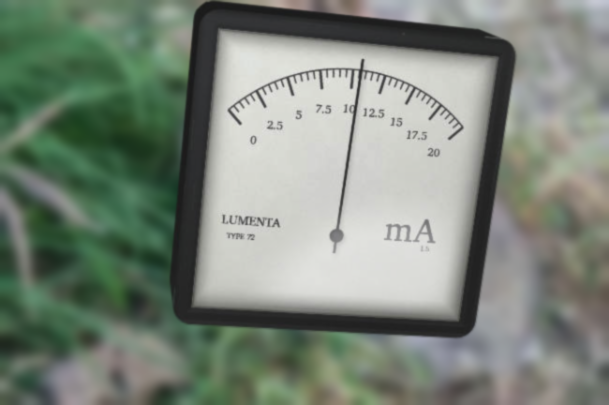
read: {"value": 10.5, "unit": "mA"}
